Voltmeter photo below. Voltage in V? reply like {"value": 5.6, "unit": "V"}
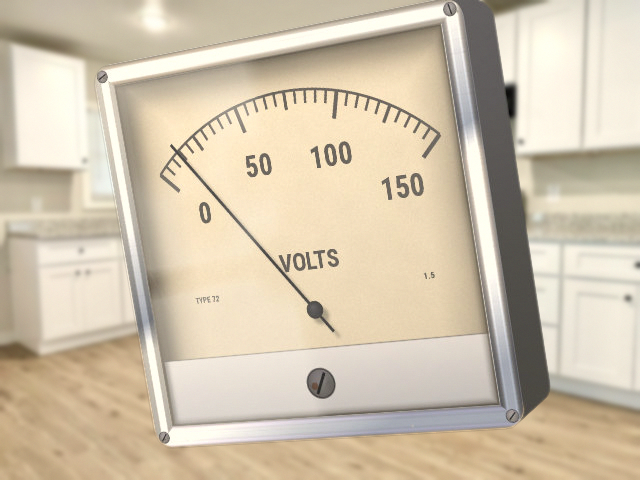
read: {"value": 15, "unit": "V"}
